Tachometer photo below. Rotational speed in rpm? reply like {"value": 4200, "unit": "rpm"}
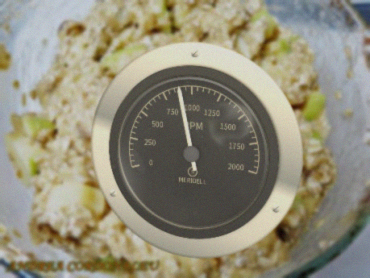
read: {"value": 900, "unit": "rpm"}
